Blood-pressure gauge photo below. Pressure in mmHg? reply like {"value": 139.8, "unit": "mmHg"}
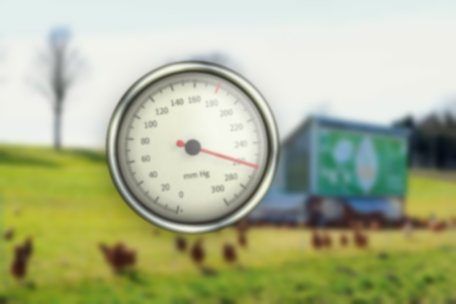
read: {"value": 260, "unit": "mmHg"}
